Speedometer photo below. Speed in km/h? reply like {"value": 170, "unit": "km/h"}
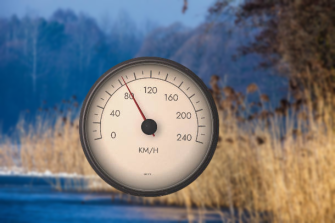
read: {"value": 85, "unit": "km/h"}
